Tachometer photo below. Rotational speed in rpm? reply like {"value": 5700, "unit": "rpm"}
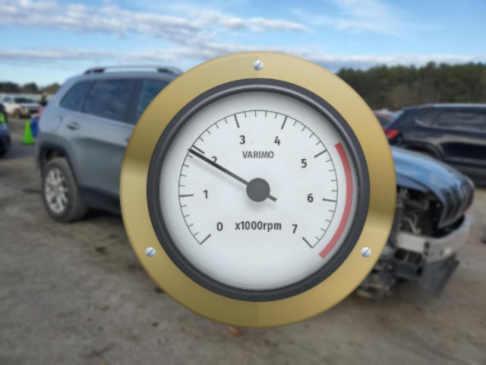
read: {"value": 1900, "unit": "rpm"}
